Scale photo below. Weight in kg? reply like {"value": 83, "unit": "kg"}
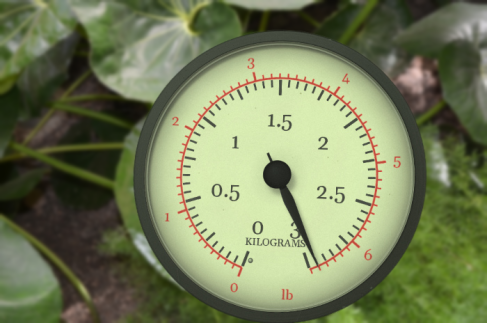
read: {"value": 2.95, "unit": "kg"}
